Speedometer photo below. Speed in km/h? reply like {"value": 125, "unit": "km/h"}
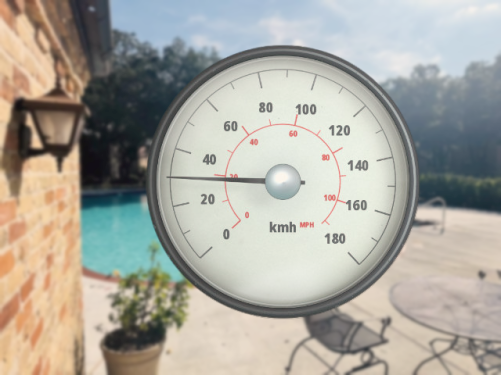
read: {"value": 30, "unit": "km/h"}
